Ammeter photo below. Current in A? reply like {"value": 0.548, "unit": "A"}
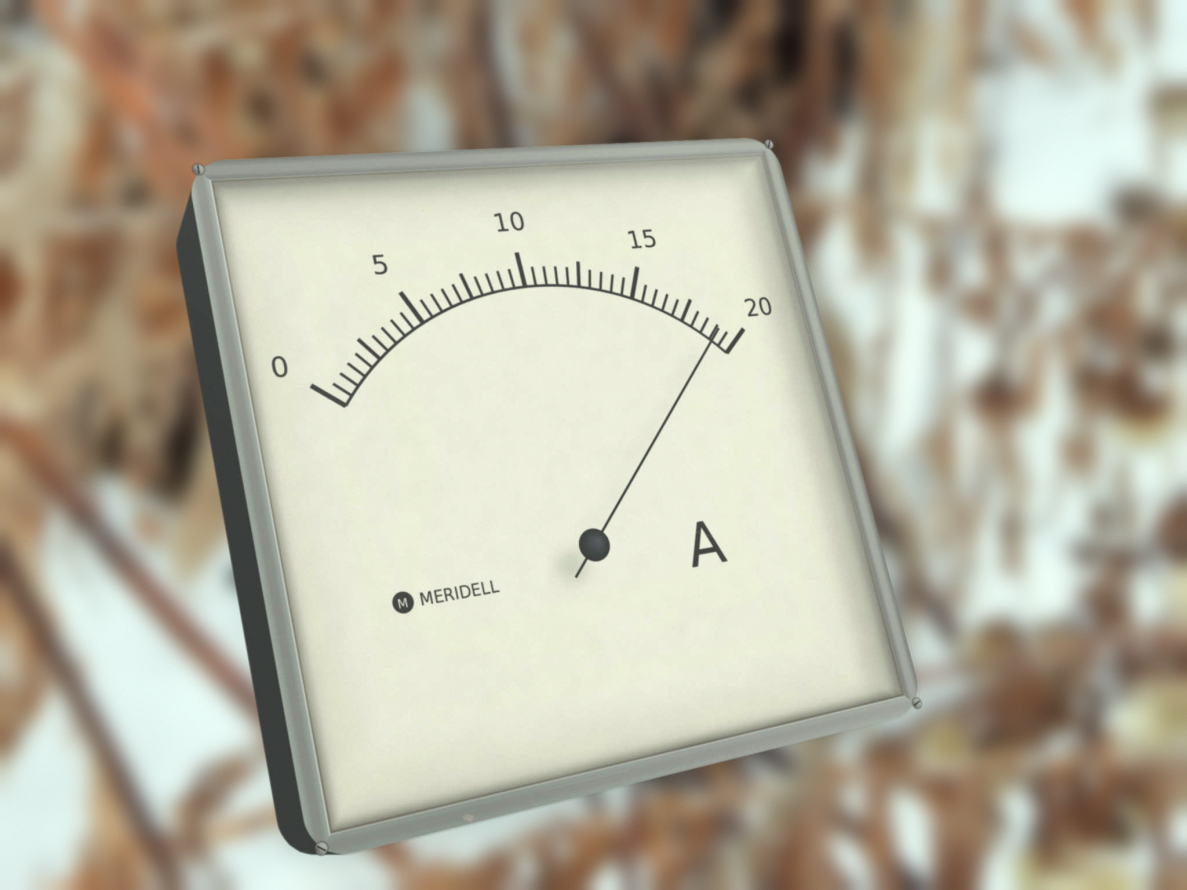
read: {"value": 19, "unit": "A"}
